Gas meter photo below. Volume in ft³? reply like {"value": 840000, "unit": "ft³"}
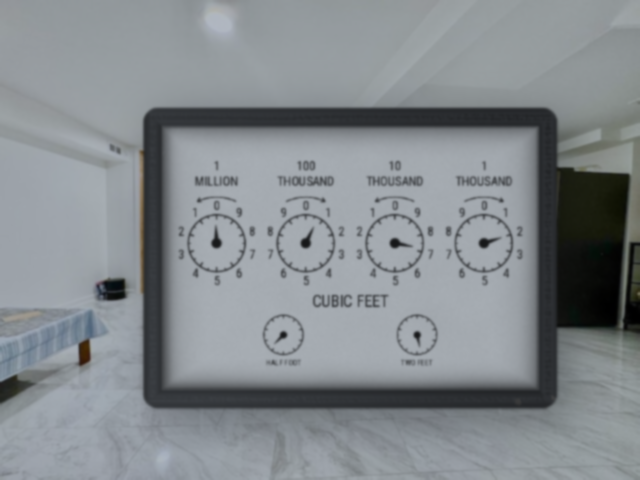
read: {"value": 7200, "unit": "ft³"}
